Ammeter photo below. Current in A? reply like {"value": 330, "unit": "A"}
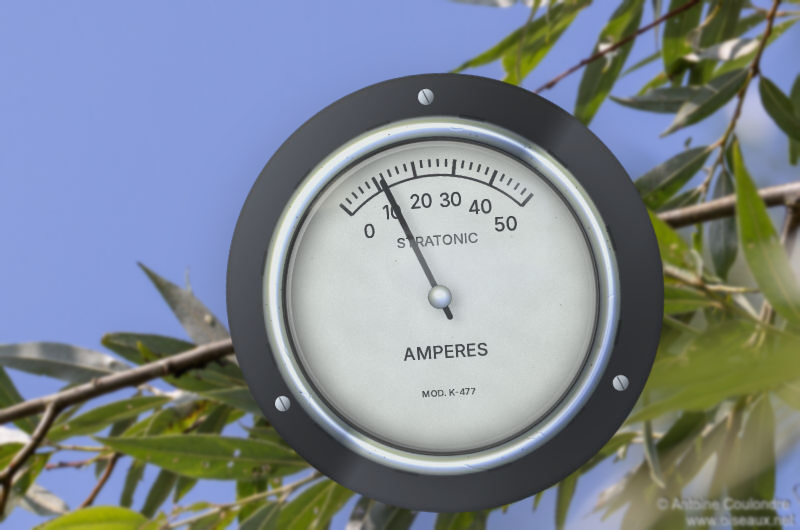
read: {"value": 12, "unit": "A"}
